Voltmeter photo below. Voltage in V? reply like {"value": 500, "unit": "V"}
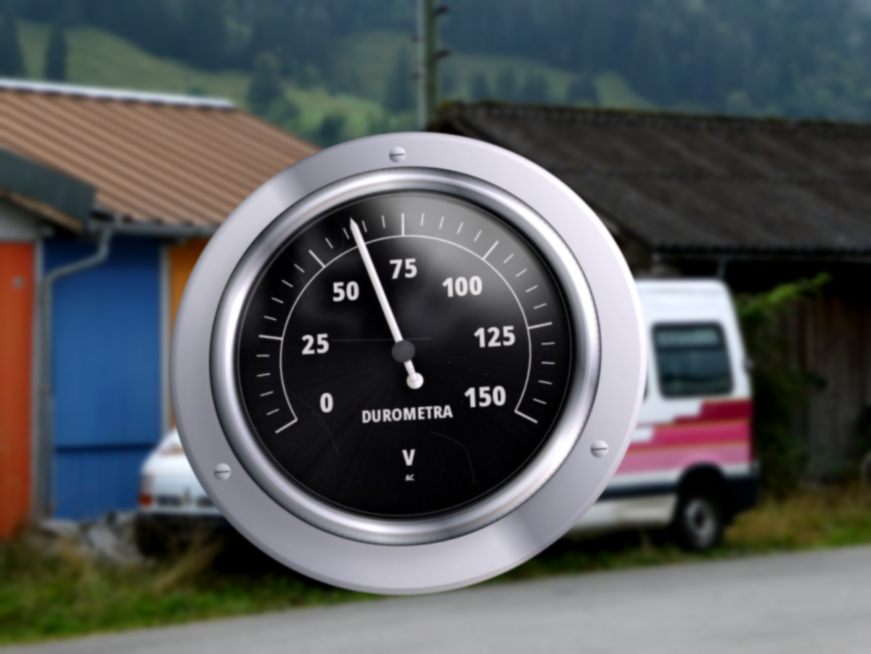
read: {"value": 62.5, "unit": "V"}
